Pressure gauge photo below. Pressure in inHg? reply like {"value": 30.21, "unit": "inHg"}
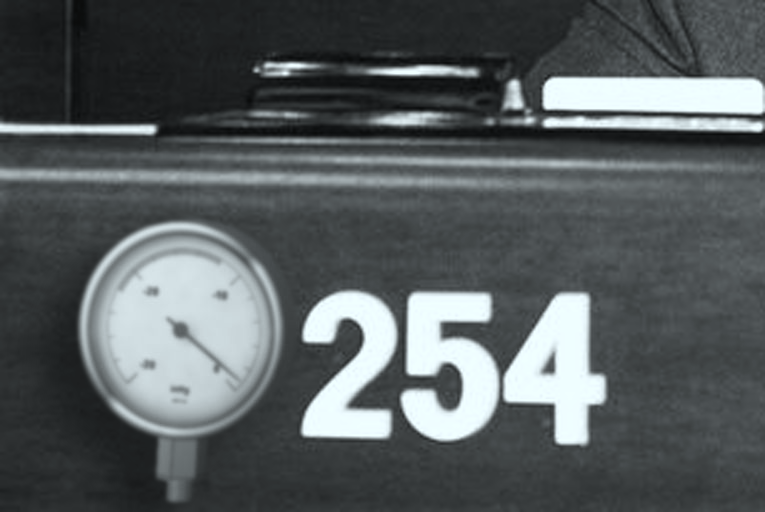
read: {"value": -1, "unit": "inHg"}
